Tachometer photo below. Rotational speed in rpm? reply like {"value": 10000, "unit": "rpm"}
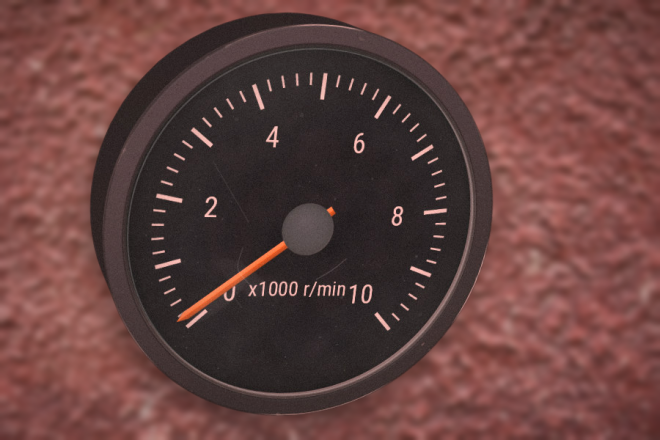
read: {"value": 200, "unit": "rpm"}
